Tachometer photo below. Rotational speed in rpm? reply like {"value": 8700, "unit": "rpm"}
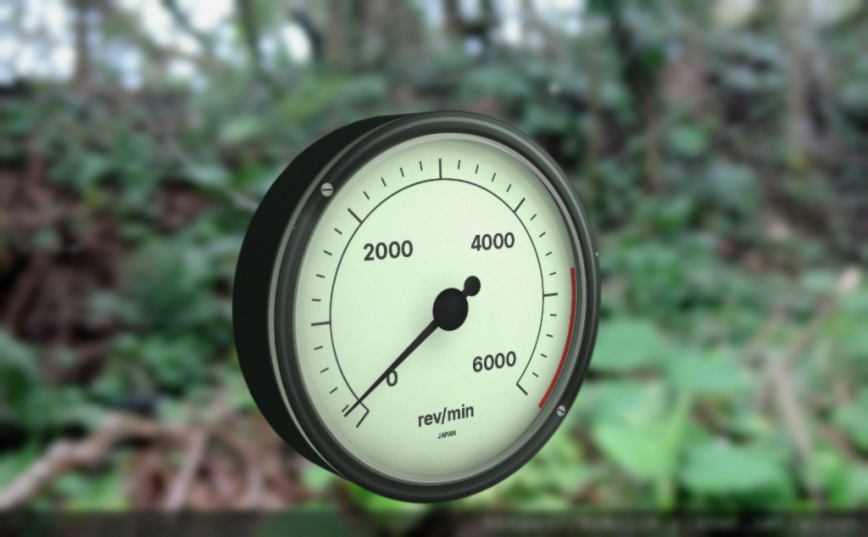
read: {"value": 200, "unit": "rpm"}
